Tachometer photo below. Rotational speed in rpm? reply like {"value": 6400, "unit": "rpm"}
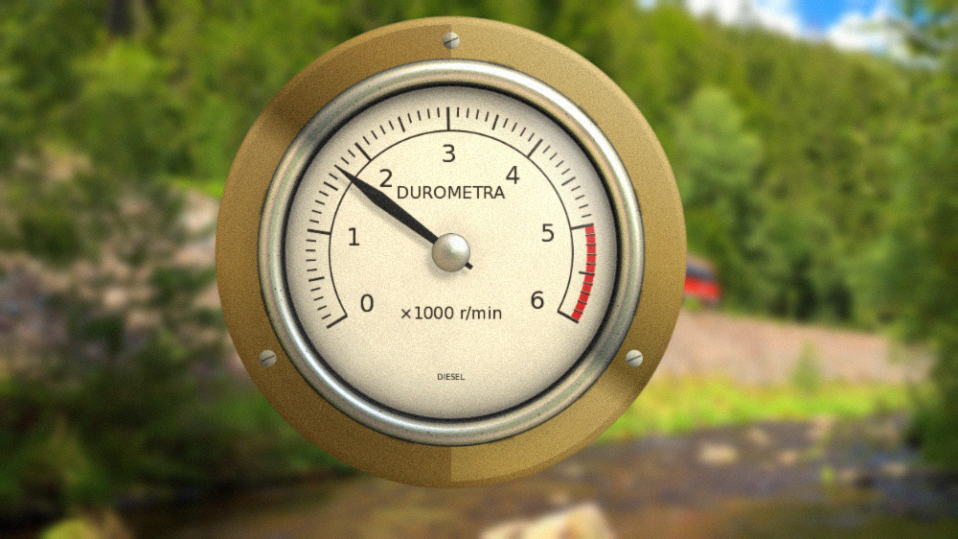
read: {"value": 1700, "unit": "rpm"}
